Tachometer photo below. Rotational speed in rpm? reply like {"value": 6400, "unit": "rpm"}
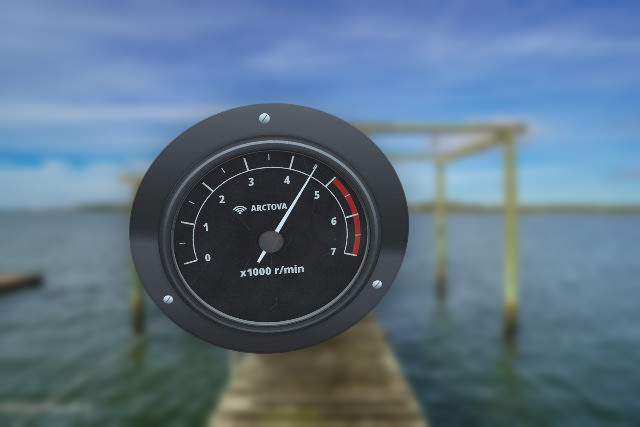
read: {"value": 4500, "unit": "rpm"}
